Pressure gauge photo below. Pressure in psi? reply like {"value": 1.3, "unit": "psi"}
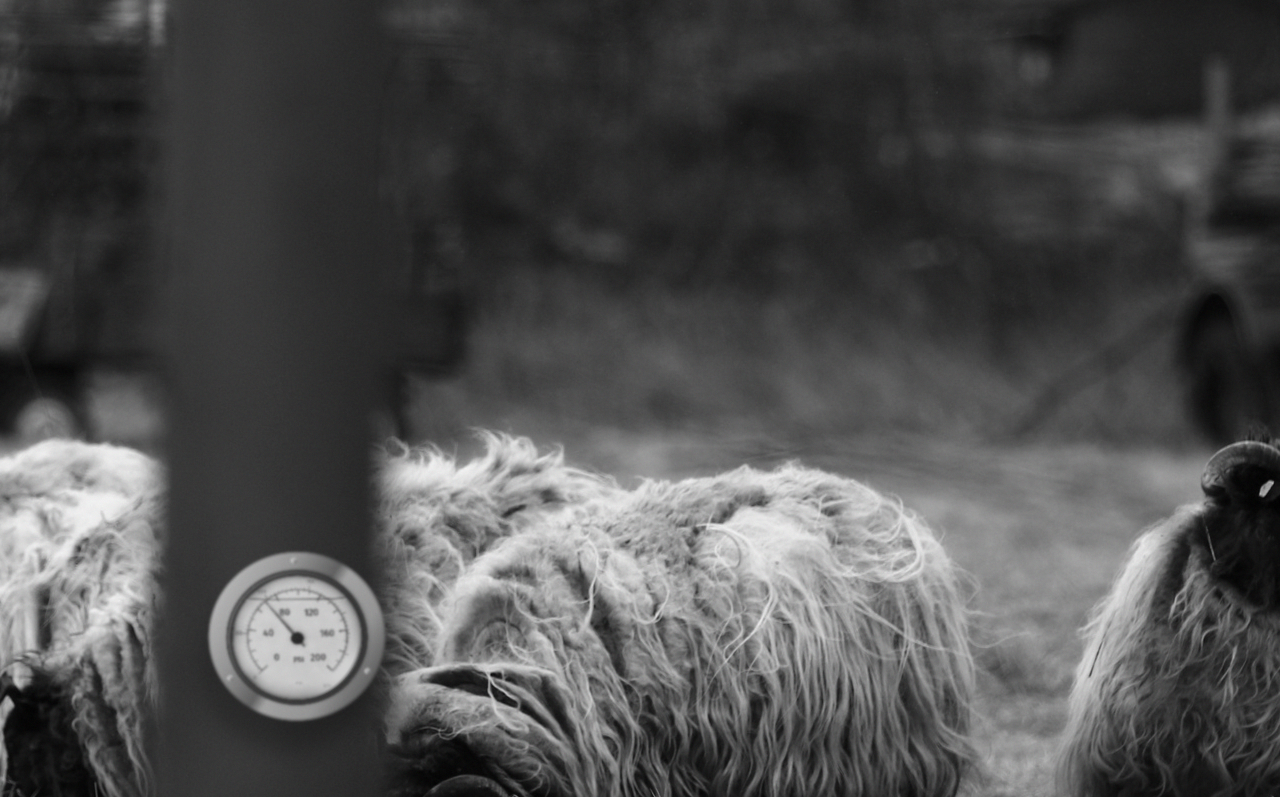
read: {"value": 70, "unit": "psi"}
